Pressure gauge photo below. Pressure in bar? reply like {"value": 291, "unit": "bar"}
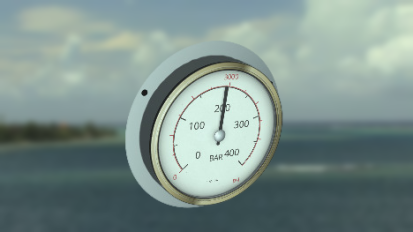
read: {"value": 200, "unit": "bar"}
